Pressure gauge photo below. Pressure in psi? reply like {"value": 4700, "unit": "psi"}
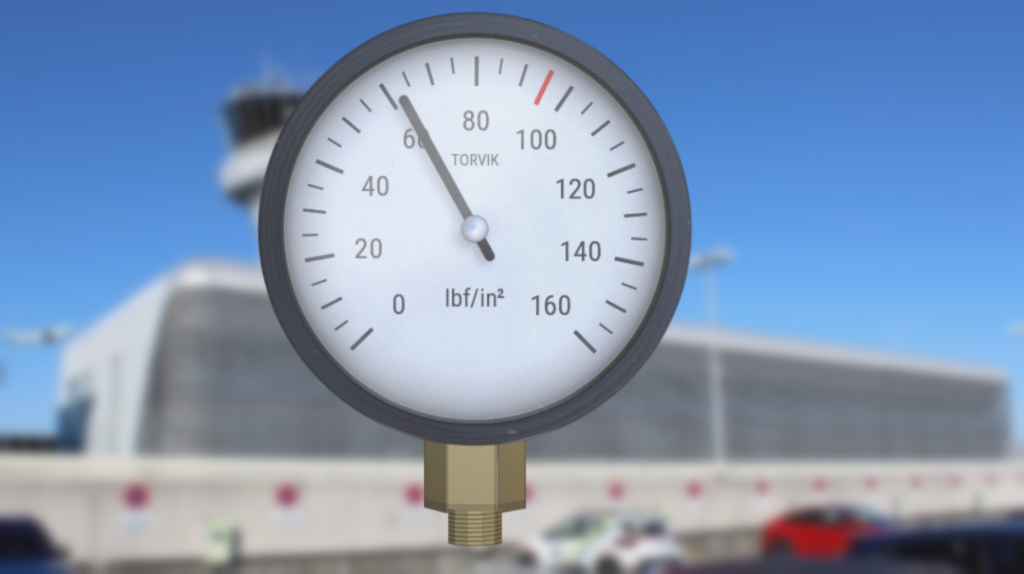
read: {"value": 62.5, "unit": "psi"}
